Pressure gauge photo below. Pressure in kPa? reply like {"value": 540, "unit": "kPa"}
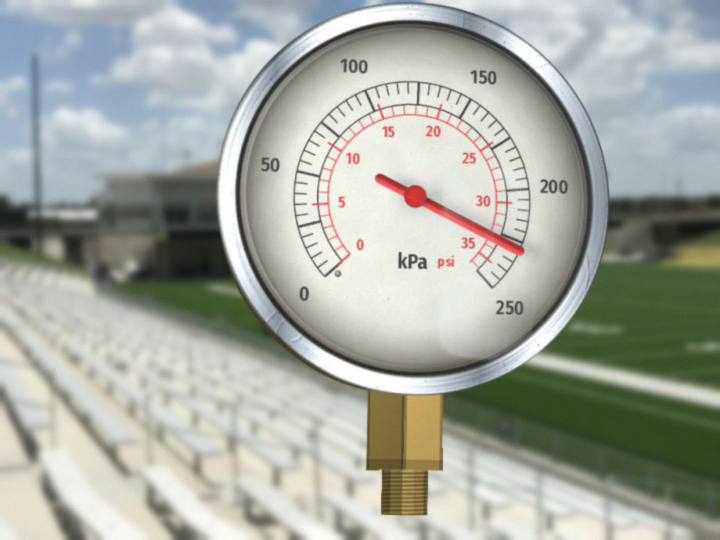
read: {"value": 230, "unit": "kPa"}
